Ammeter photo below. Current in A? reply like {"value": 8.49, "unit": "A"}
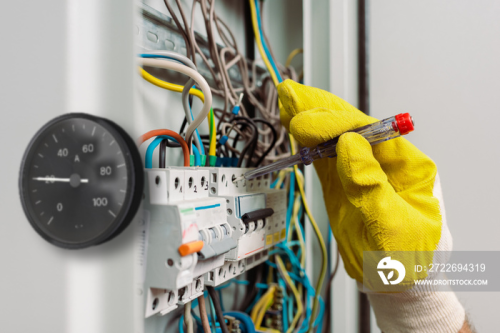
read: {"value": 20, "unit": "A"}
